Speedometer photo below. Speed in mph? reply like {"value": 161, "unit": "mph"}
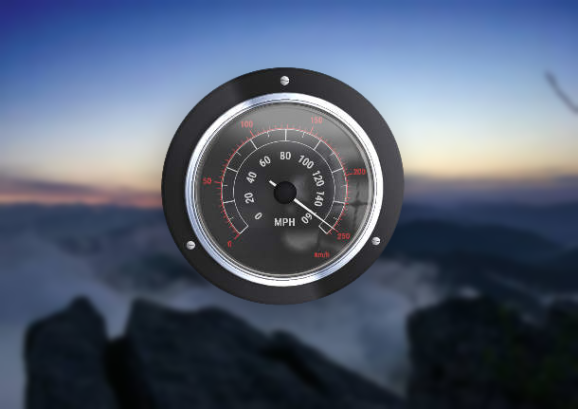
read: {"value": 155, "unit": "mph"}
